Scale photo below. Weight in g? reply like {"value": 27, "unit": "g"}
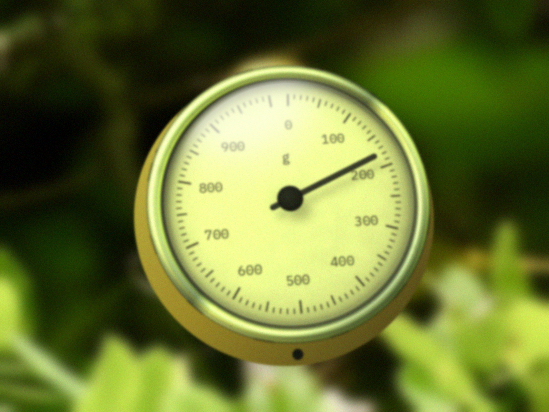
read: {"value": 180, "unit": "g"}
